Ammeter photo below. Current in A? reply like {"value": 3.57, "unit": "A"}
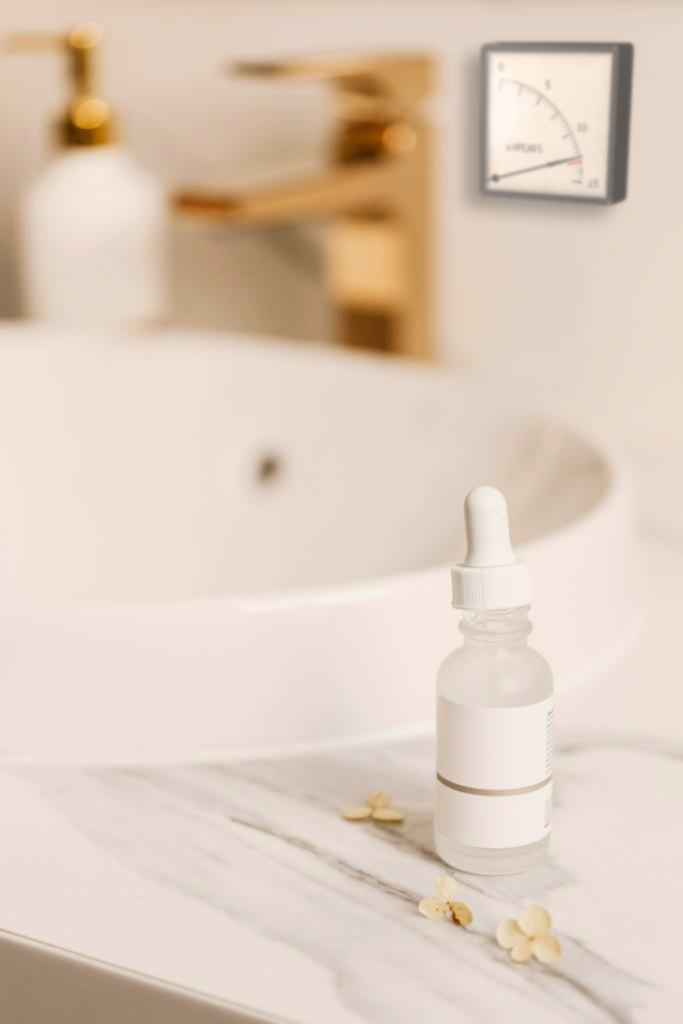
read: {"value": 12.5, "unit": "A"}
